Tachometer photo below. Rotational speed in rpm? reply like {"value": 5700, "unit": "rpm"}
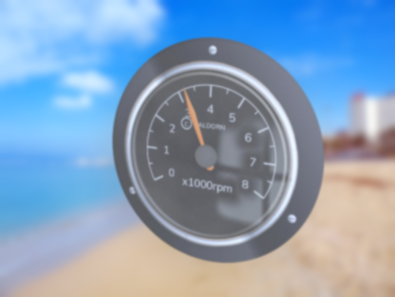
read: {"value": 3250, "unit": "rpm"}
